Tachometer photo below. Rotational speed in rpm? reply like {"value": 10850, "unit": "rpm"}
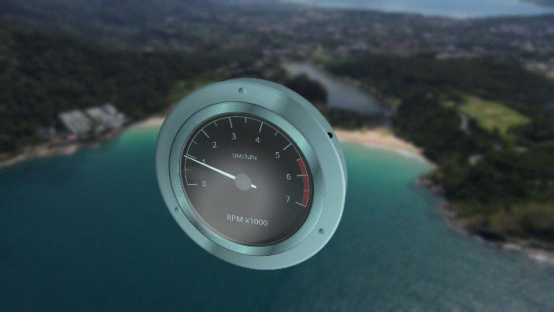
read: {"value": 1000, "unit": "rpm"}
